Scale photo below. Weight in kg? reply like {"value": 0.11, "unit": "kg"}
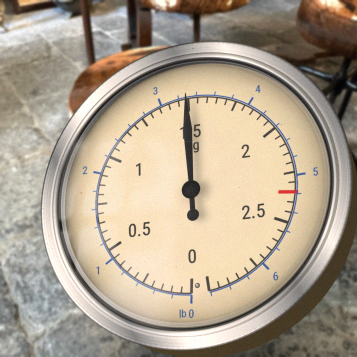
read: {"value": 1.5, "unit": "kg"}
